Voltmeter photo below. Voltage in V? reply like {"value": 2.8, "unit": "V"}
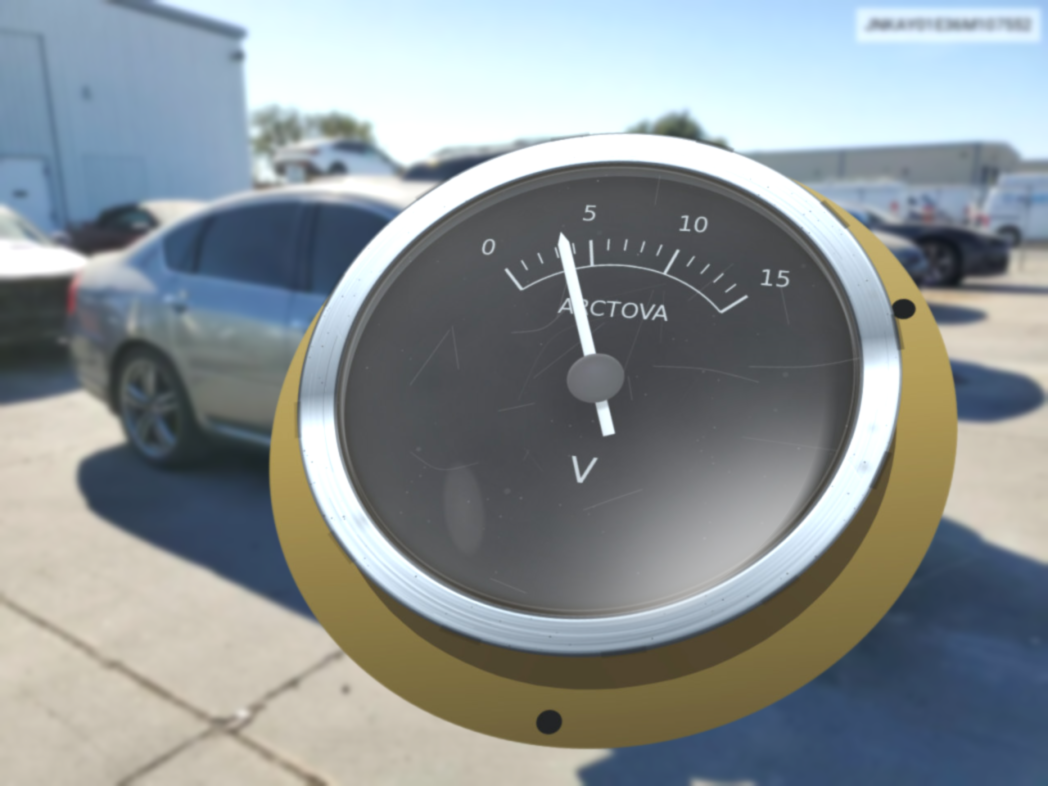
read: {"value": 3.5, "unit": "V"}
